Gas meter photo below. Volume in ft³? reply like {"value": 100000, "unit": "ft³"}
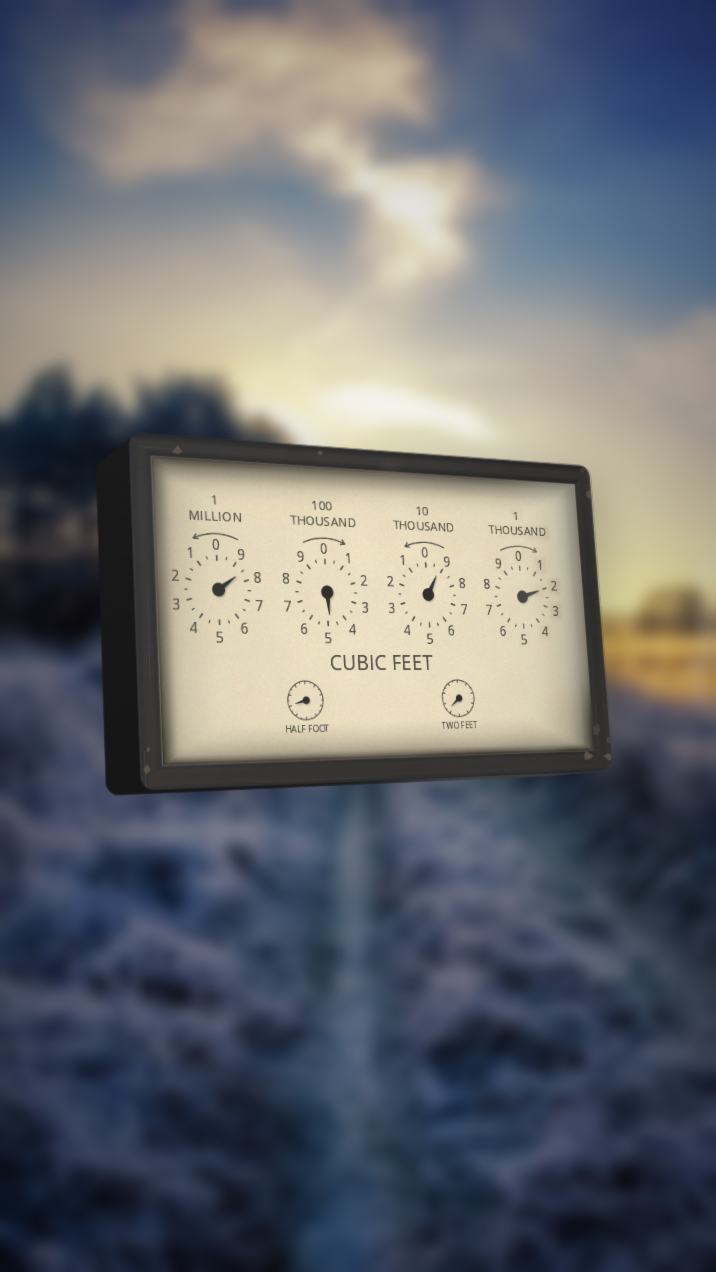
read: {"value": 849200, "unit": "ft³"}
